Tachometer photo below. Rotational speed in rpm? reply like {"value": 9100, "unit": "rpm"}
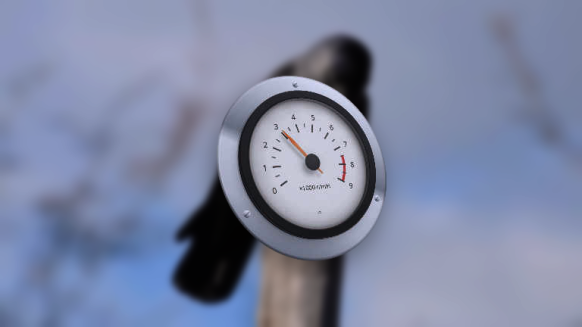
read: {"value": 3000, "unit": "rpm"}
